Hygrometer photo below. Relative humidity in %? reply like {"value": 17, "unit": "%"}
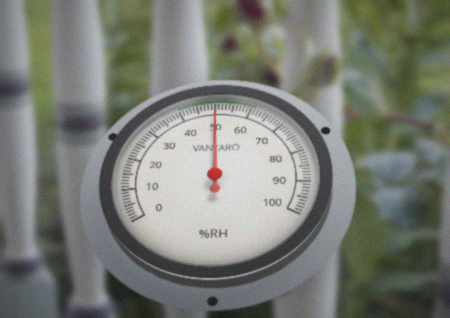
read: {"value": 50, "unit": "%"}
